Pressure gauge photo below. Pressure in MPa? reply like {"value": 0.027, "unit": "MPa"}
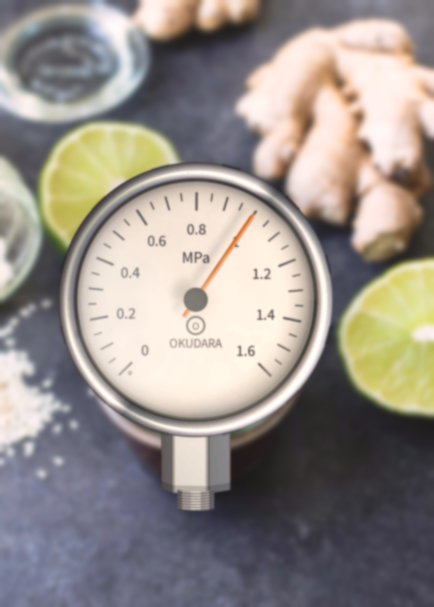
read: {"value": 1, "unit": "MPa"}
